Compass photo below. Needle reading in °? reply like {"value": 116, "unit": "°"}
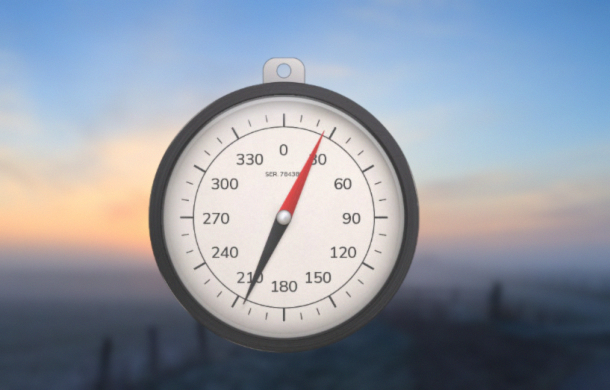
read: {"value": 25, "unit": "°"}
